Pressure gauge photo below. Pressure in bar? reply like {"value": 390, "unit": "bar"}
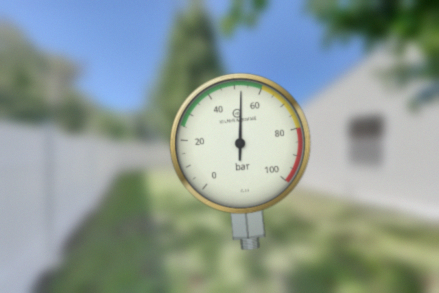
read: {"value": 52.5, "unit": "bar"}
